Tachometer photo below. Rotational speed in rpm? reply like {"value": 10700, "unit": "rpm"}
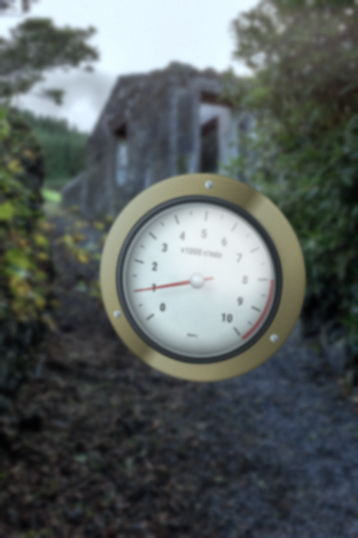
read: {"value": 1000, "unit": "rpm"}
